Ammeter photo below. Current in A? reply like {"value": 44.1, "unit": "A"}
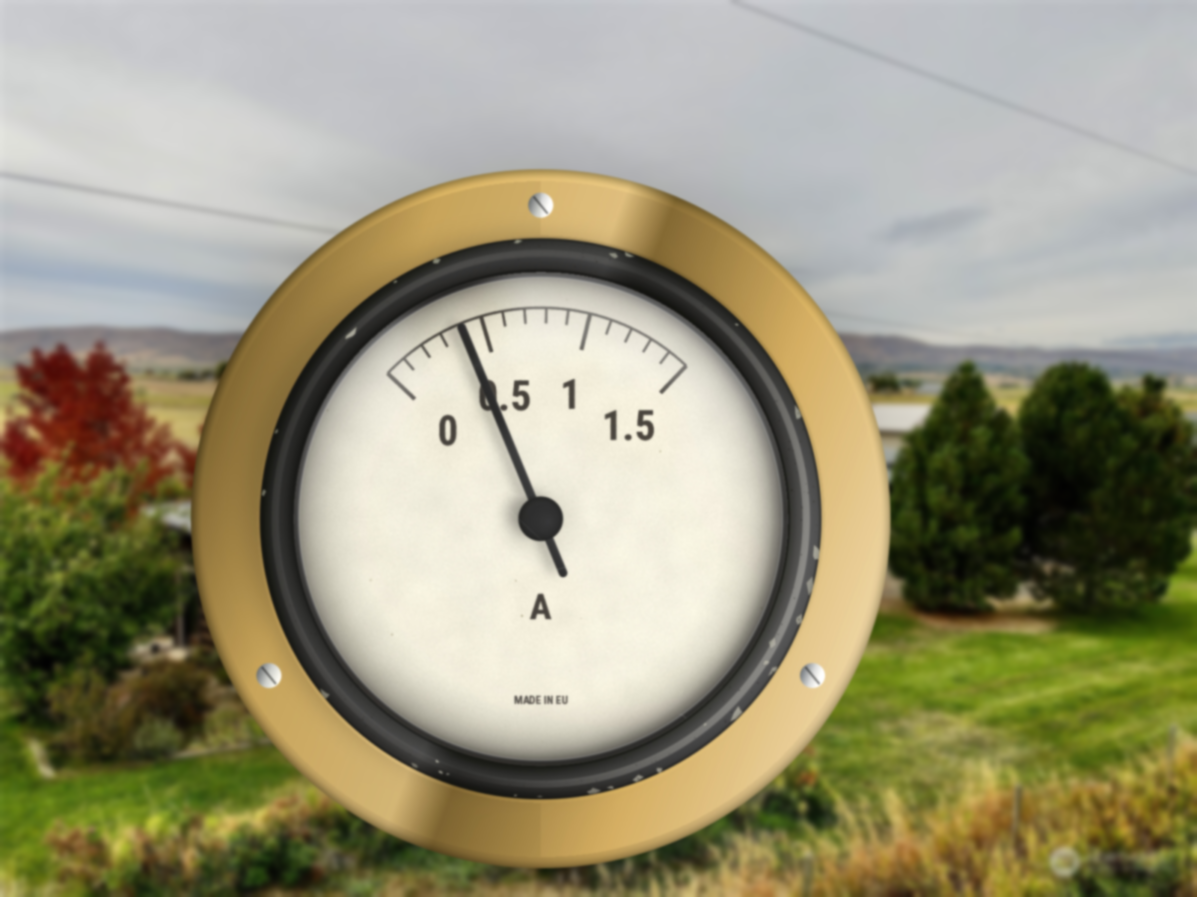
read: {"value": 0.4, "unit": "A"}
